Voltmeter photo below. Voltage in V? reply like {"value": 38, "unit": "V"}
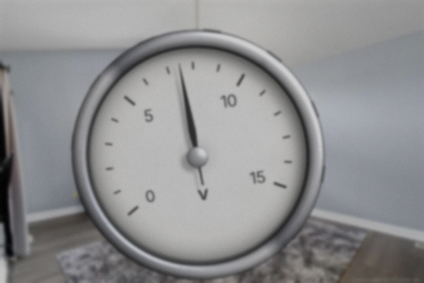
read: {"value": 7.5, "unit": "V"}
